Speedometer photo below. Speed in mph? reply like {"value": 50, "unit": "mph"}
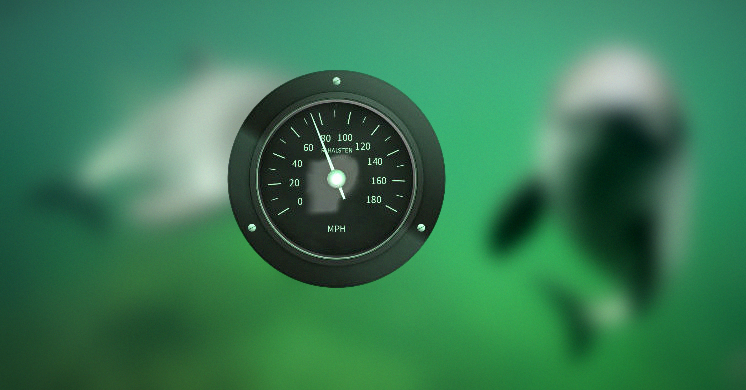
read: {"value": 75, "unit": "mph"}
